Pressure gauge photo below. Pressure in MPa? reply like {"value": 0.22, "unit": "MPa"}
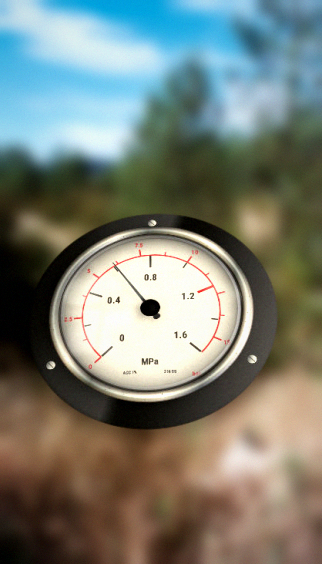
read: {"value": 0.6, "unit": "MPa"}
